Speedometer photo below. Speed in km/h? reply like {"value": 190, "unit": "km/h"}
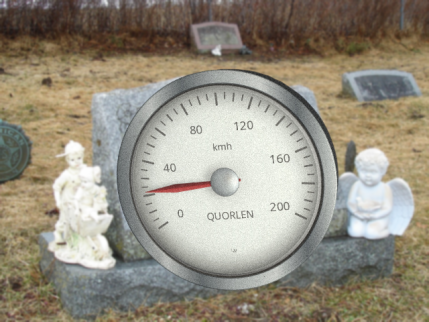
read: {"value": 22.5, "unit": "km/h"}
